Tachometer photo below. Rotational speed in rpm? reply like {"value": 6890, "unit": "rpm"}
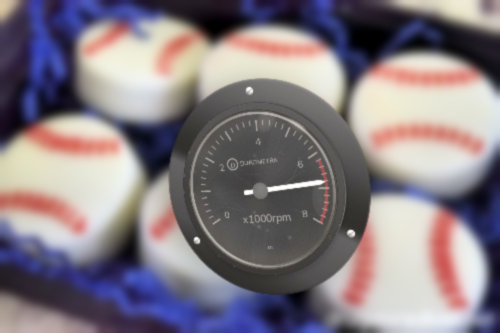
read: {"value": 6800, "unit": "rpm"}
